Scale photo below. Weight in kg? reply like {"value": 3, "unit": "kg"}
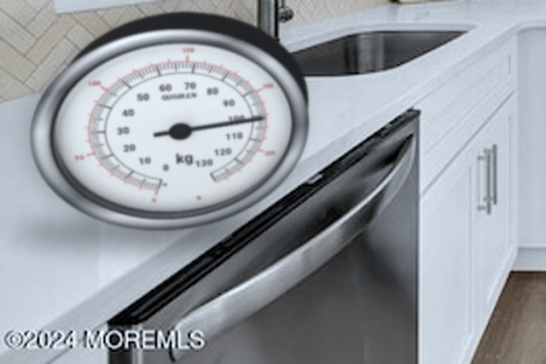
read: {"value": 100, "unit": "kg"}
